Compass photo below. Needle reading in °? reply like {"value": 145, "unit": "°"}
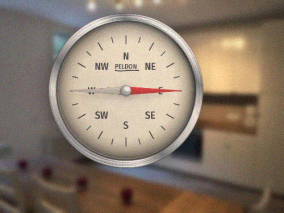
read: {"value": 90, "unit": "°"}
